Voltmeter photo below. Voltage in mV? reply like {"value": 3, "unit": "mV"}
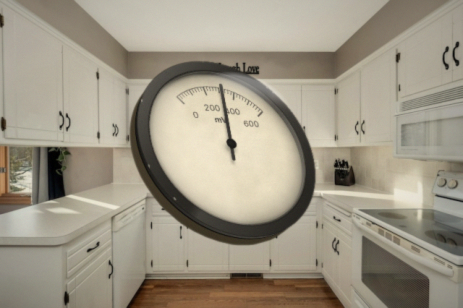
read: {"value": 300, "unit": "mV"}
